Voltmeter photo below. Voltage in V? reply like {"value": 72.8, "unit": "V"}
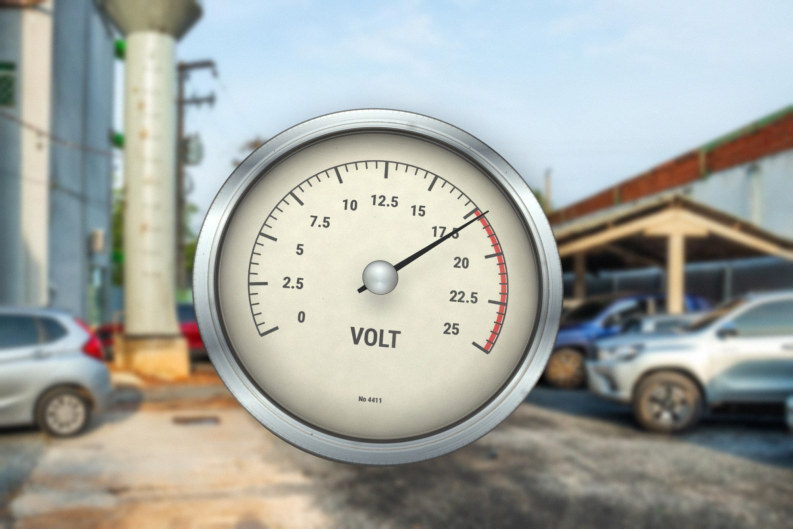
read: {"value": 18, "unit": "V"}
